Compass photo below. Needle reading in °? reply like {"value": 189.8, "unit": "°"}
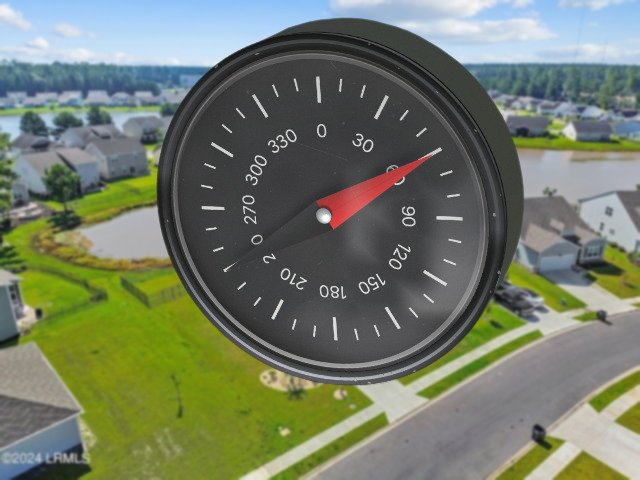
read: {"value": 60, "unit": "°"}
